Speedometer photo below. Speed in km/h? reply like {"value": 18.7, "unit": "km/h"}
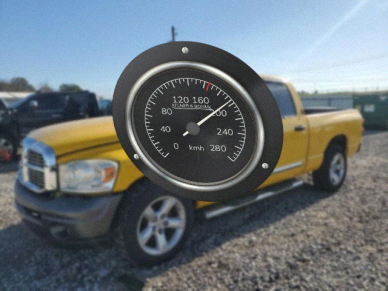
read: {"value": 195, "unit": "km/h"}
